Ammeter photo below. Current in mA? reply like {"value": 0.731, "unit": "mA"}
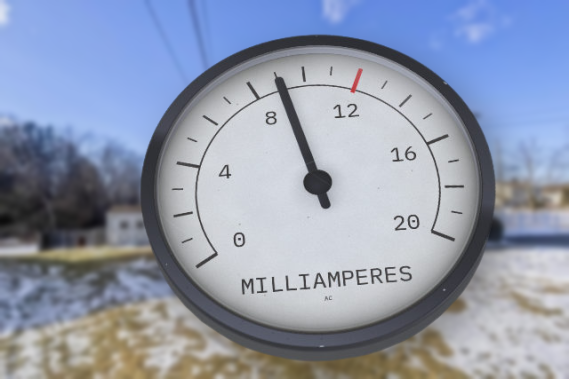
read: {"value": 9, "unit": "mA"}
